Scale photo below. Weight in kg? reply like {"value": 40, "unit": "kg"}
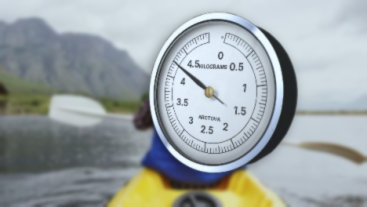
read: {"value": 4.25, "unit": "kg"}
